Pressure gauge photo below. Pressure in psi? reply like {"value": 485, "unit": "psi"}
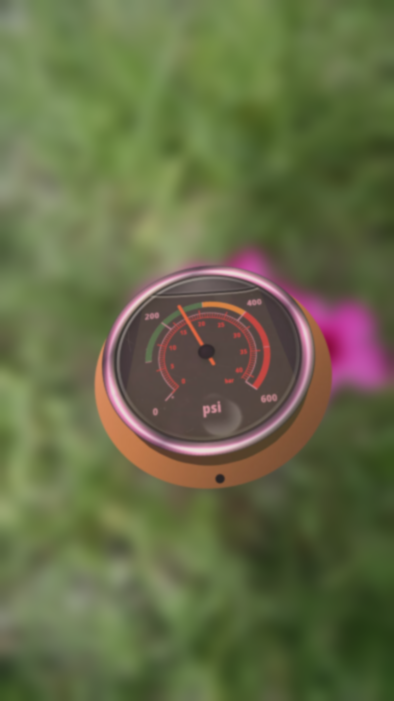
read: {"value": 250, "unit": "psi"}
